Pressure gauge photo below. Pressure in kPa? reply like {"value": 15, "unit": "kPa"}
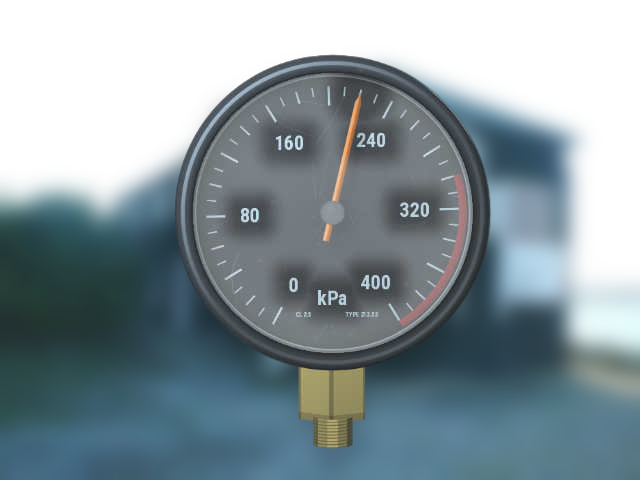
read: {"value": 220, "unit": "kPa"}
